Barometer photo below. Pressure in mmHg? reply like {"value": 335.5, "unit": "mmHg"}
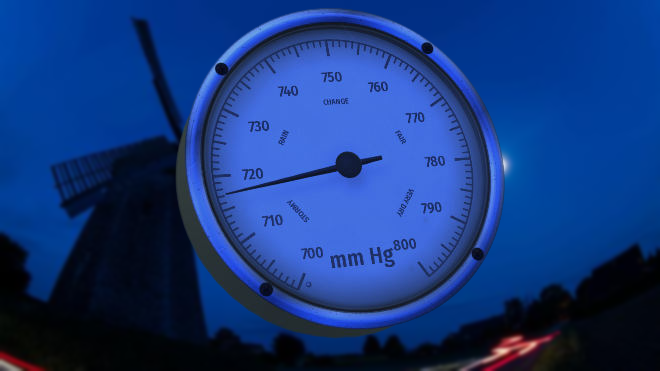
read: {"value": 717, "unit": "mmHg"}
